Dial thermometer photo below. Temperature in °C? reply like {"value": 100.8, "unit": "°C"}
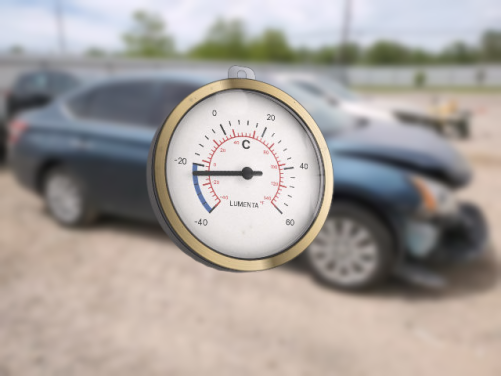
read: {"value": -24, "unit": "°C"}
